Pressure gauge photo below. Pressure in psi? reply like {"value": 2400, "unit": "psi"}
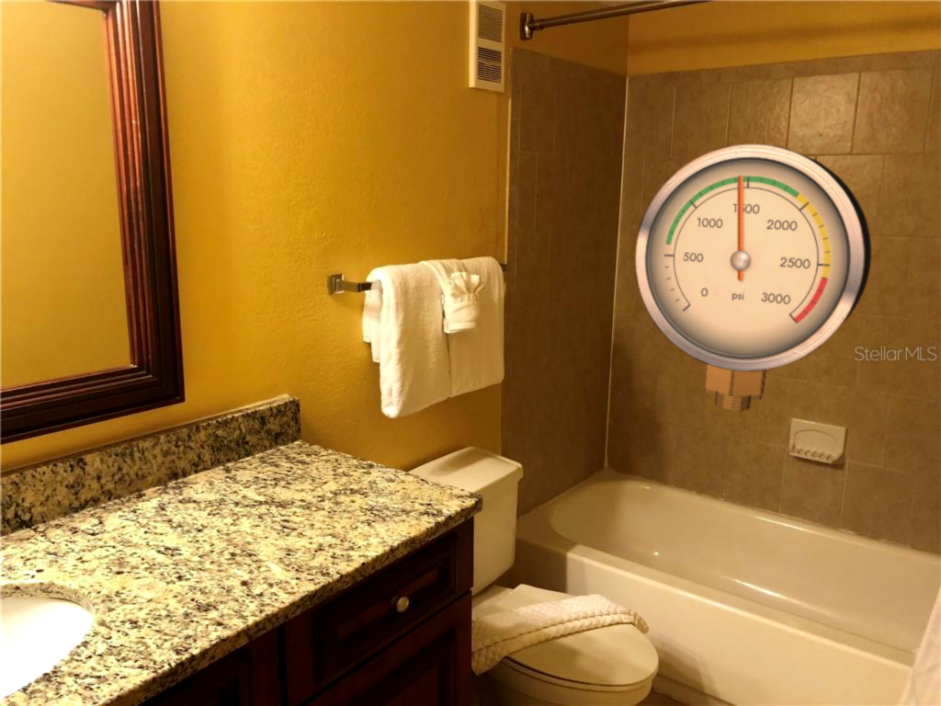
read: {"value": 1450, "unit": "psi"}
